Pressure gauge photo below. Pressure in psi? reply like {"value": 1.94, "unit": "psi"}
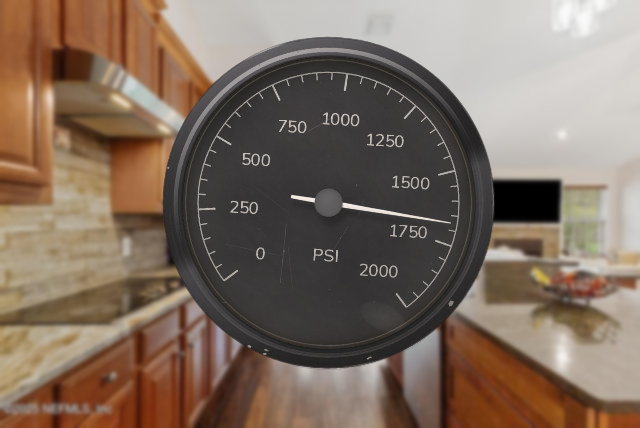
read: {"value": 1675, "unit": "psi"}
